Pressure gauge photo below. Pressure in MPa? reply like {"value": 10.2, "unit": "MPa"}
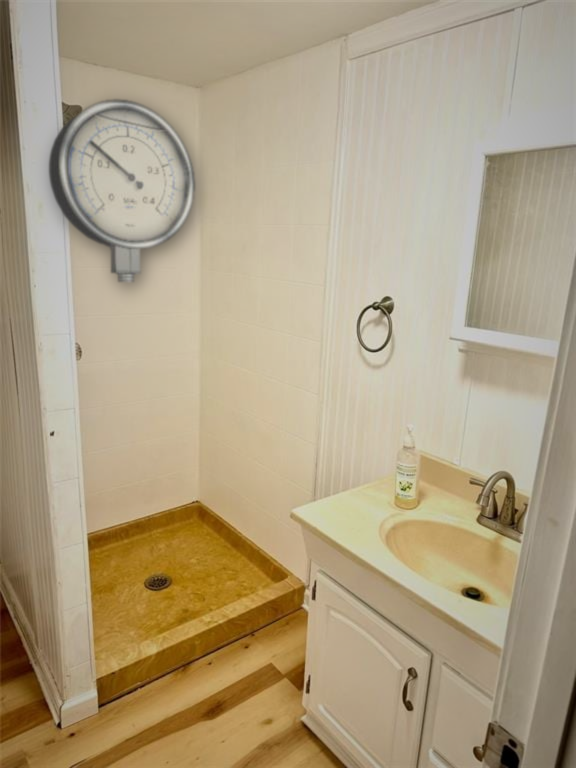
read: {"value": 0.12, "unit": "MPa"}
